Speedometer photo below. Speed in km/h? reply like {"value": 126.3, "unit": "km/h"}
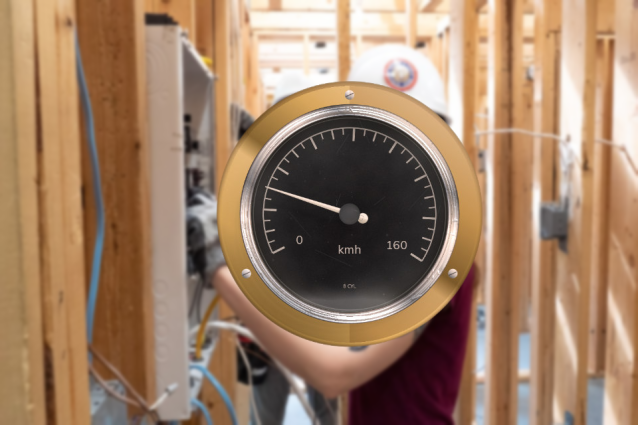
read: {"value": 30, "unit": "km/h"}
